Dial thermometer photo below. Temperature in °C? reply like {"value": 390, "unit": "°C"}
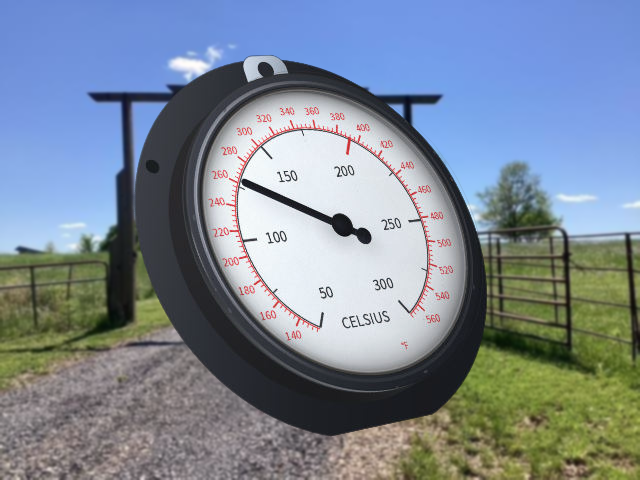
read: {"value": 125, "unit": "°C"}
